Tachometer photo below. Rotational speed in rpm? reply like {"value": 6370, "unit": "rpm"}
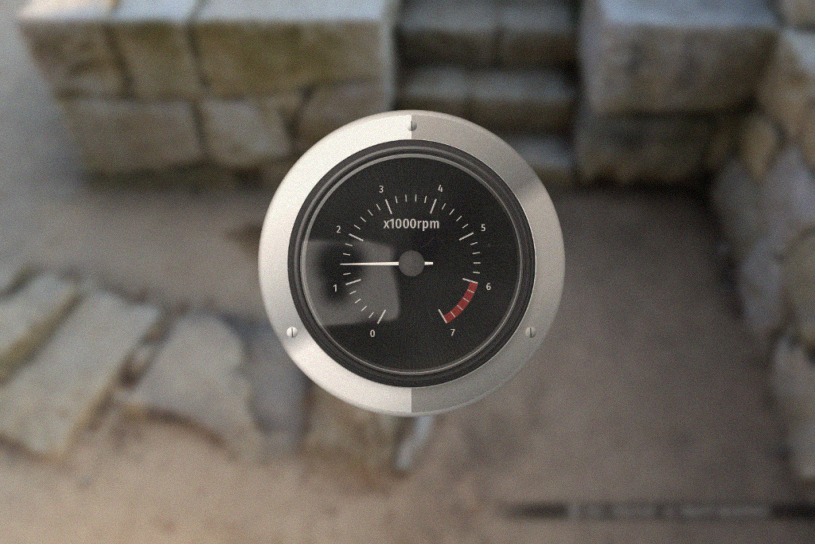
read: {"value": 1400, "unit": "rpm"}
